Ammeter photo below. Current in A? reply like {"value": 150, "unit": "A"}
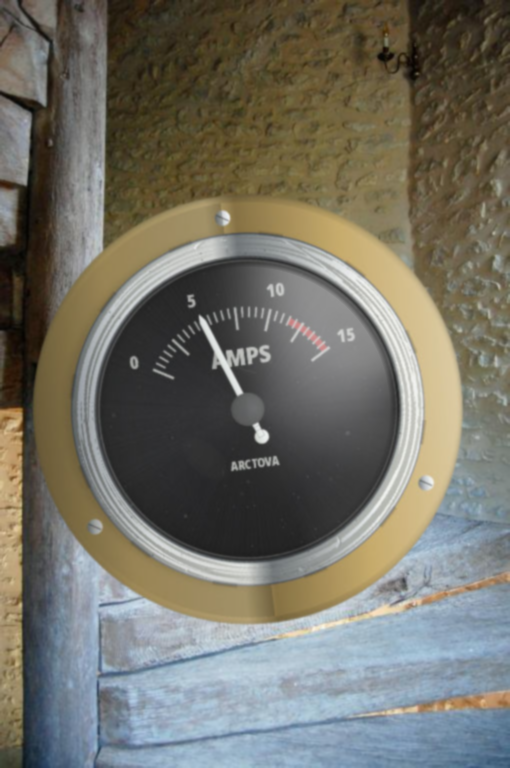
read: {"value": 5, "unit": "A"}
